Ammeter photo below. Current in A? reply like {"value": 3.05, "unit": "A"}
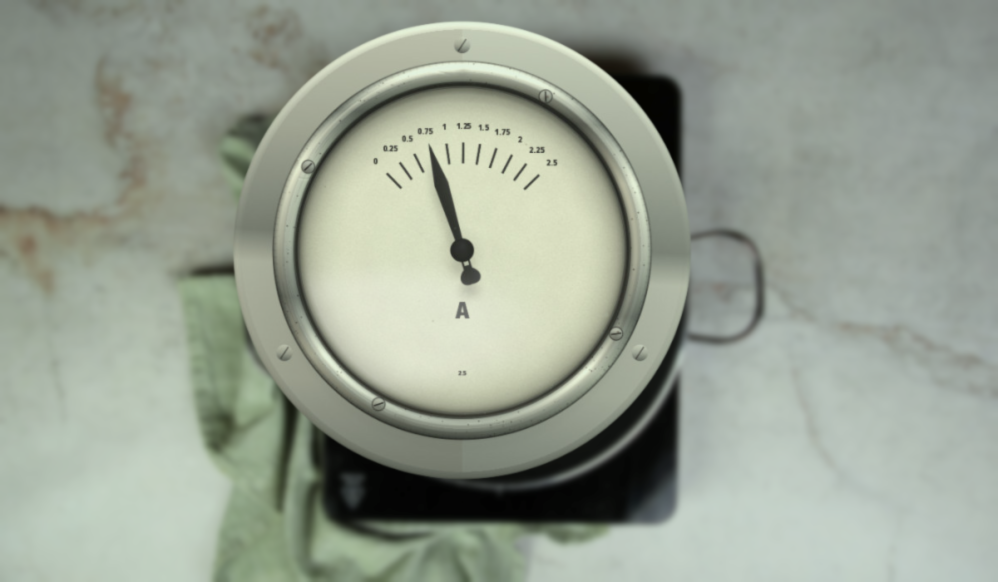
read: {"value": 0.75, "unit": "A"}
